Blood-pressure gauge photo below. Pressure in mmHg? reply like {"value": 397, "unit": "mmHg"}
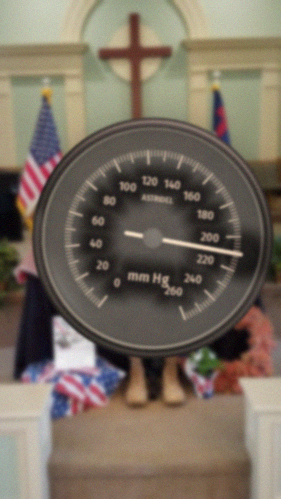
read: {"value": 210, "unit": "mmHg"}
